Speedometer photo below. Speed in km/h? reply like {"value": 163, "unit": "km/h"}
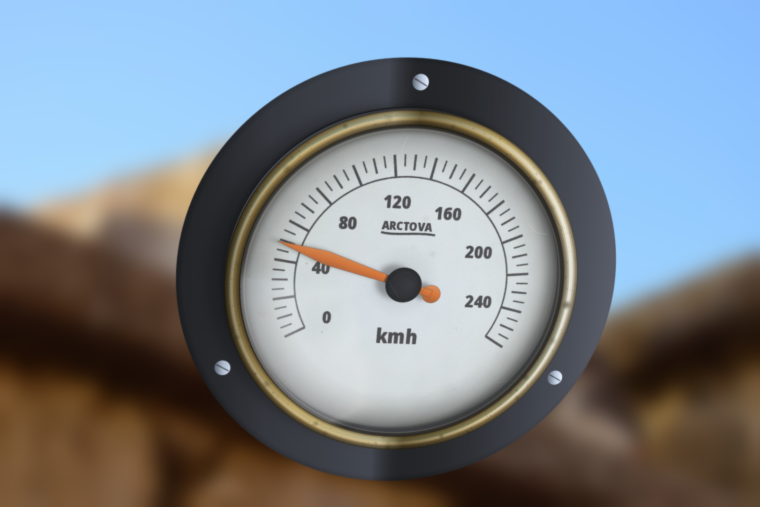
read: {"value": 50, "unit": "km/h"}
